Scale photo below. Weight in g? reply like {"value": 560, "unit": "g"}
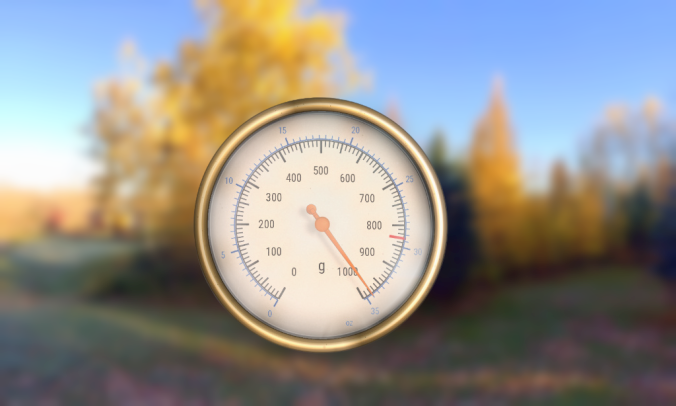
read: {"value": 980, "unit": "g"}
